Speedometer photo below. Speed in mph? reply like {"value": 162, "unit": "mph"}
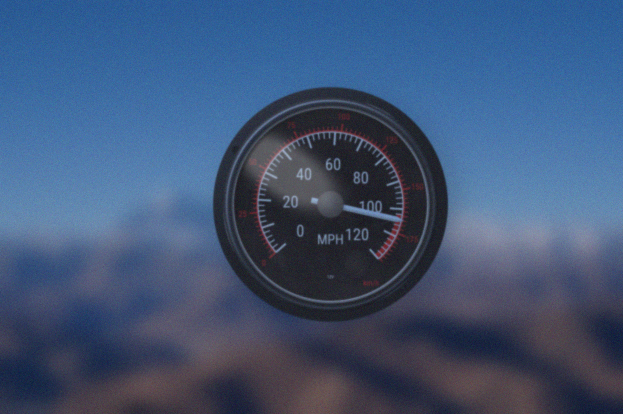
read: {"value": 104, "unit": "mph"}
